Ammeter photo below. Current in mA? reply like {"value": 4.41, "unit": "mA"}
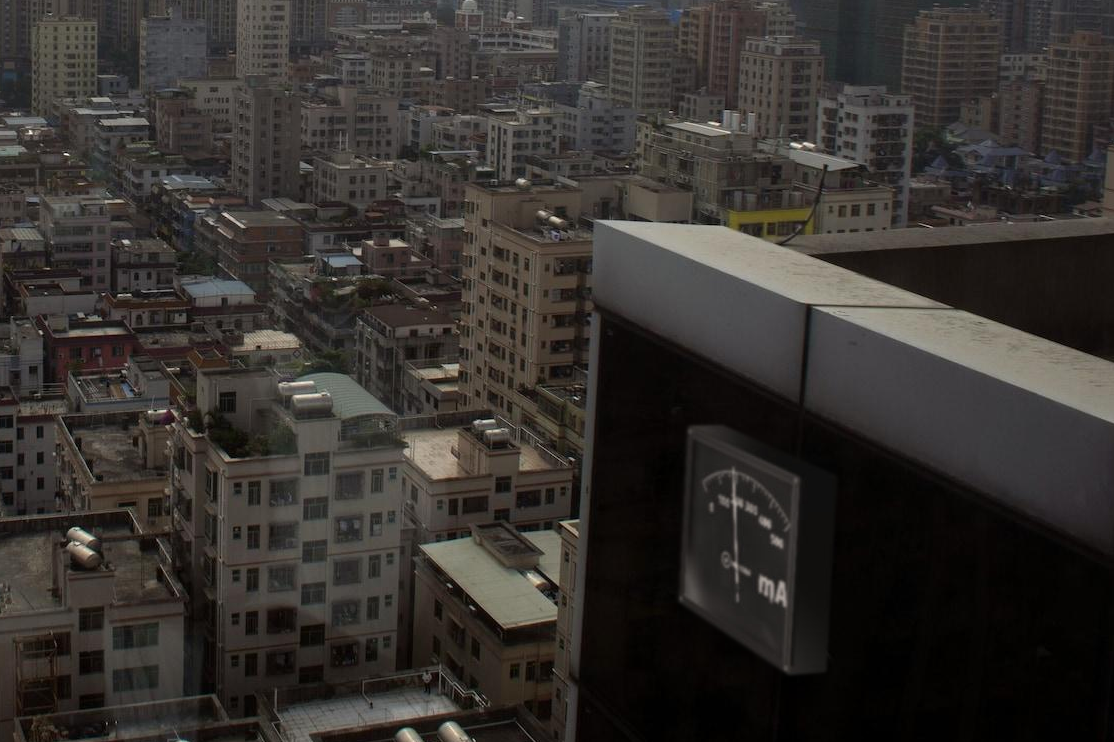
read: {"value": 200, "unit": "mA"}
